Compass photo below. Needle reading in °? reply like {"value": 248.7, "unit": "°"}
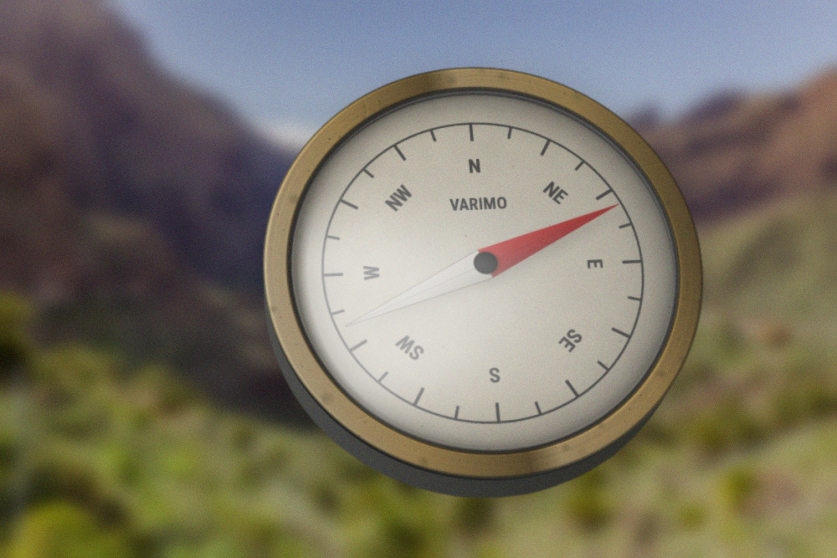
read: {"value": 67.5, "unit": "°"}
